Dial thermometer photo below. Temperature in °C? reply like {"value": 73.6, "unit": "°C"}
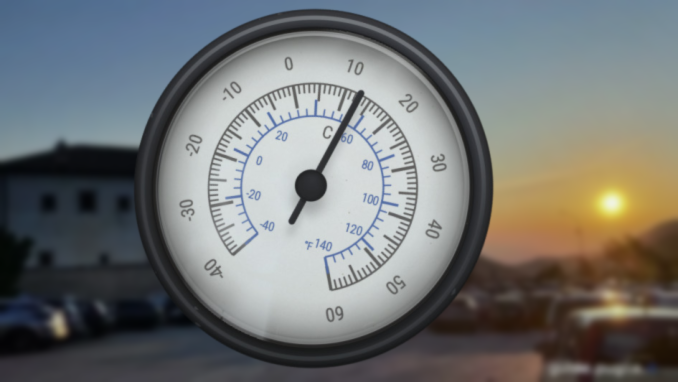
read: {"value": 13, "unit": "°C"}
